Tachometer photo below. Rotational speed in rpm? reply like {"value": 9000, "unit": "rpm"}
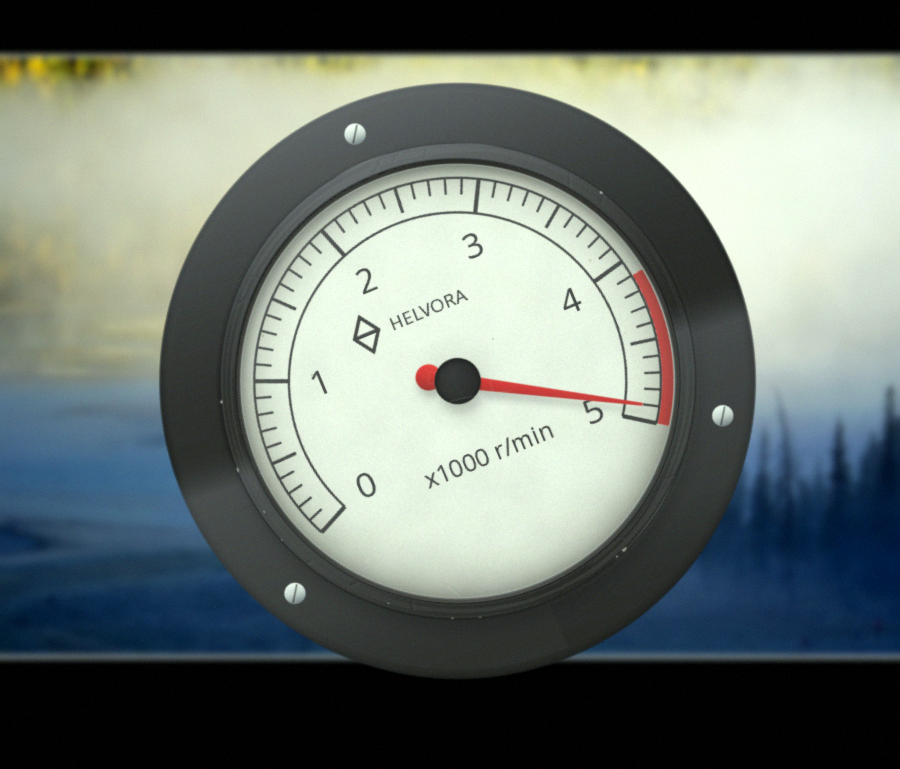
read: {"value": 4900, "unit": "rpm"}
